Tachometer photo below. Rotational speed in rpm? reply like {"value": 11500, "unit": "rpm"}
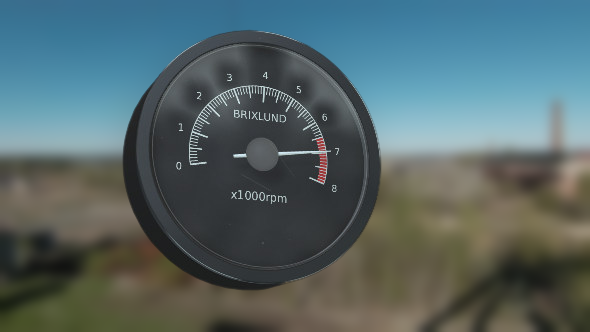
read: {"value": 7000, "unit": "rpm"}
